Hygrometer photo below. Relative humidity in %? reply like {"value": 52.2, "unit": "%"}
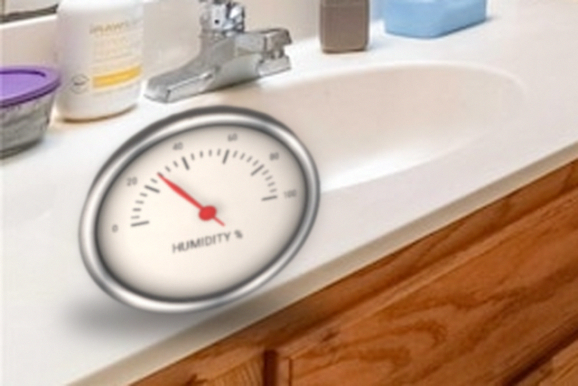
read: {"value": 28, "unit": "%"}
